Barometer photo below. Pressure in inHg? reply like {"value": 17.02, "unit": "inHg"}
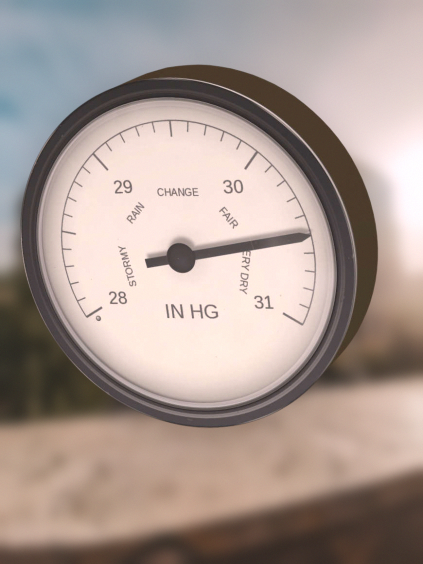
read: {"value": 30.5, "unit": "inHg"}
